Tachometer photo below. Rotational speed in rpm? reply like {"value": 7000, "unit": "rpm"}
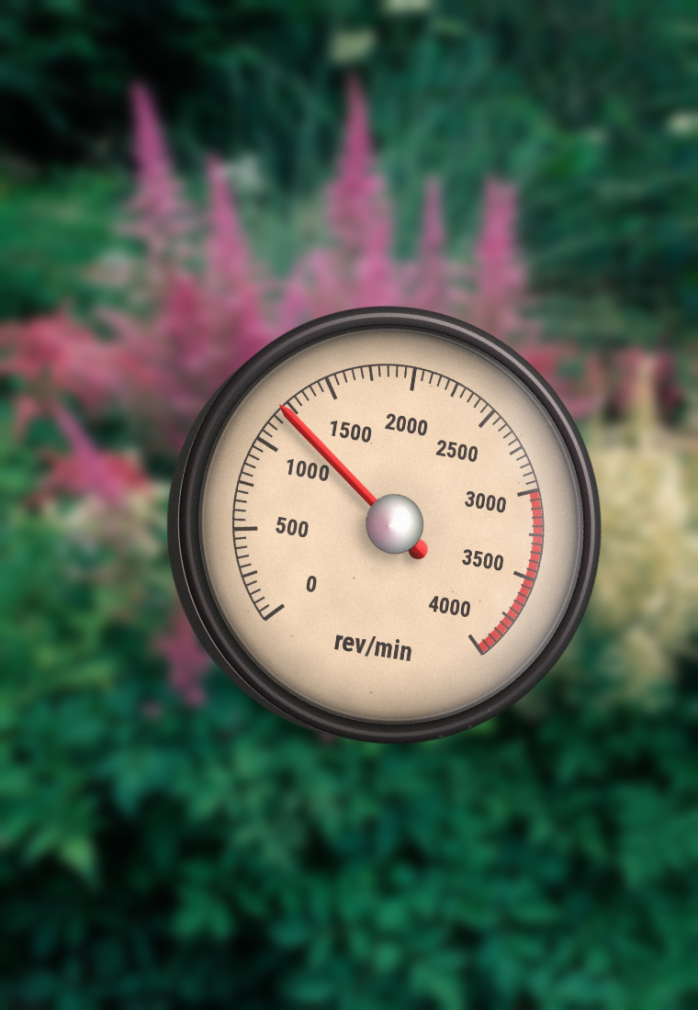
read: {"value": 1200, "unit": "rpm"}
